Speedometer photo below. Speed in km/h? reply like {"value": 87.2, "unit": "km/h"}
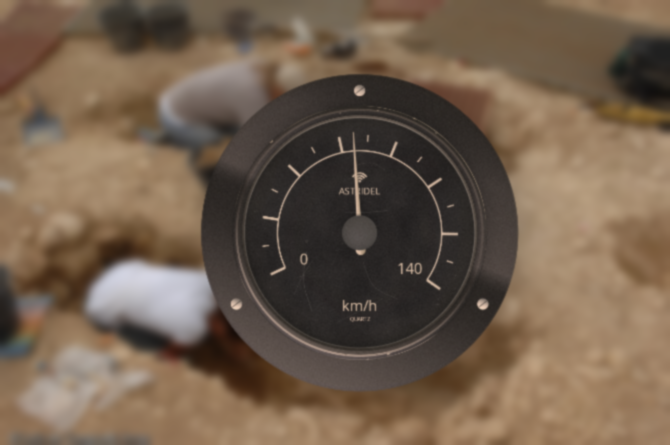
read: {"value": 65, "unit": "km/h"}
